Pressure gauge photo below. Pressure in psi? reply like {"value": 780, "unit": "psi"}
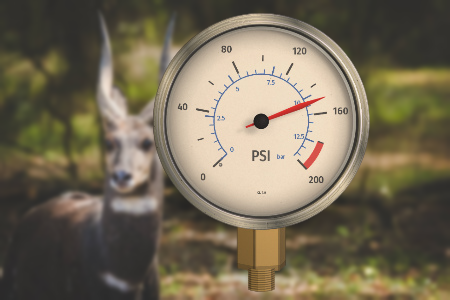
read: {"value": 150, "unit": "psi"}
